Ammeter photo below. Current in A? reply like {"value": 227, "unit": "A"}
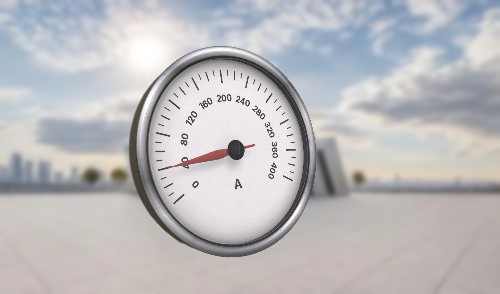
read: {"value": 40, "unit": "A"}
